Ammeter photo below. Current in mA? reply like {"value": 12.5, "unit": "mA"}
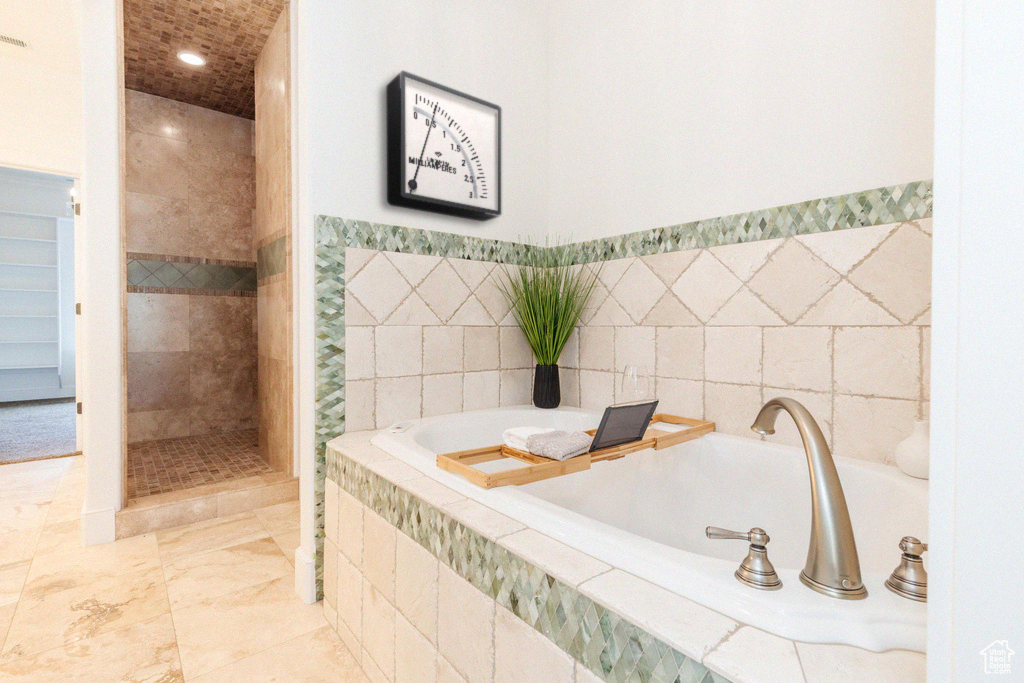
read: {"value": 0.5, "unit": "mA"}
